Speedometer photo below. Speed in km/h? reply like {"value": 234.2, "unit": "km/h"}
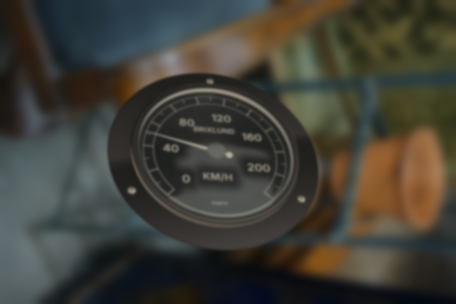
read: {"value": 50, "unit": "km/h"}
